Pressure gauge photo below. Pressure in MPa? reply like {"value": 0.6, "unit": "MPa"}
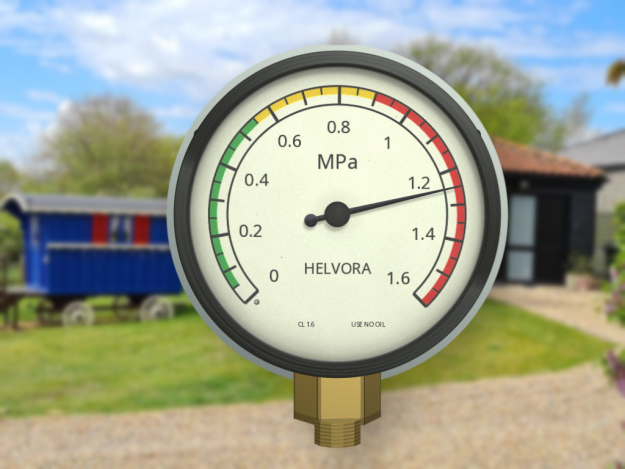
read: {"value": 1.25, "unit": "MPa"}
